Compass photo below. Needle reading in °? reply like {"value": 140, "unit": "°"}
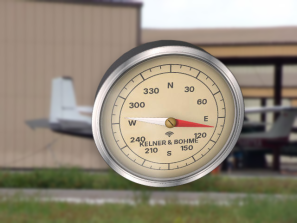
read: {"value": 100, "unit": "°"}
